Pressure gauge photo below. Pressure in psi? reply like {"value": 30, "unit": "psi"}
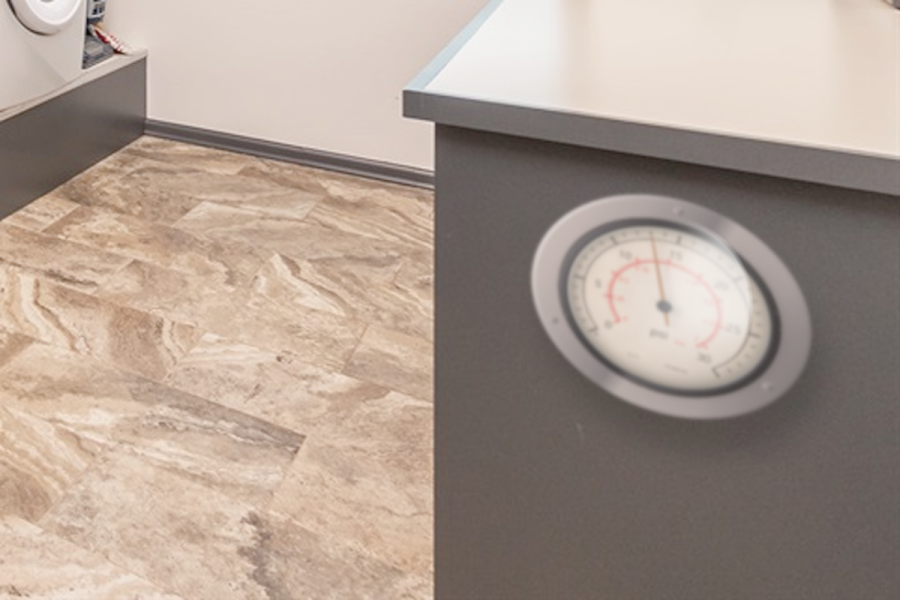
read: {"value": 13, "unit": "psi"}
